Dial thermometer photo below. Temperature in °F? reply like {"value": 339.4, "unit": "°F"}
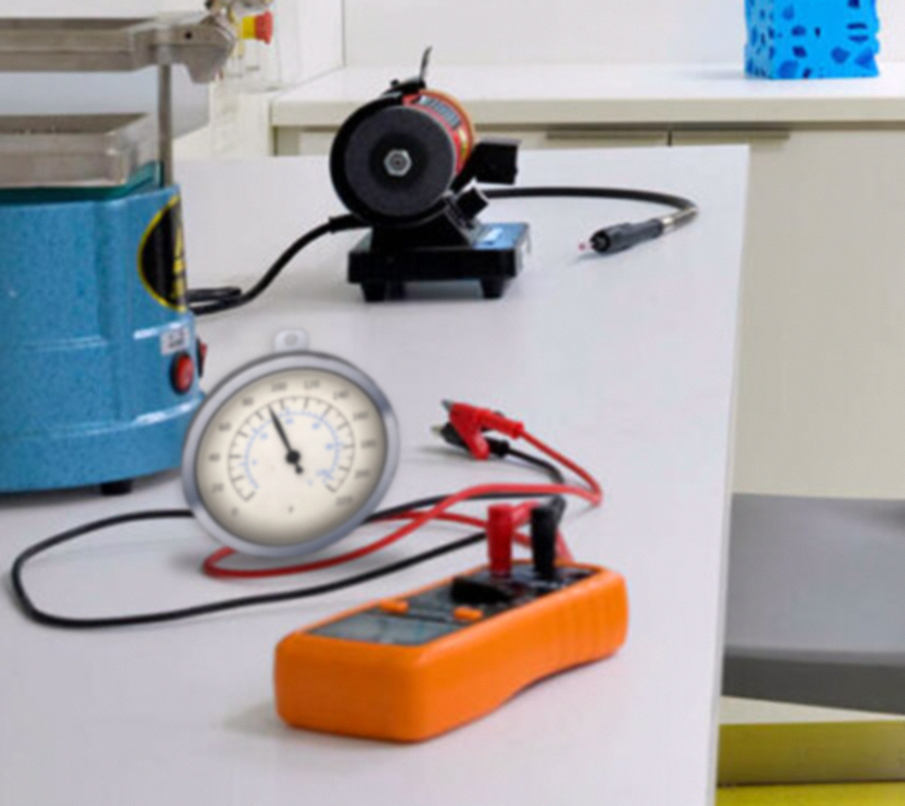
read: {"value": 90, "unit": "°F"}
